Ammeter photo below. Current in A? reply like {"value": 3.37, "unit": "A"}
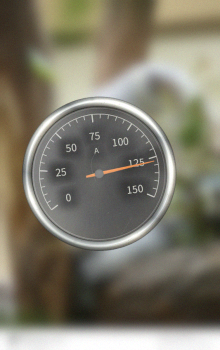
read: {"value": 127.5, "unit": "A"}
